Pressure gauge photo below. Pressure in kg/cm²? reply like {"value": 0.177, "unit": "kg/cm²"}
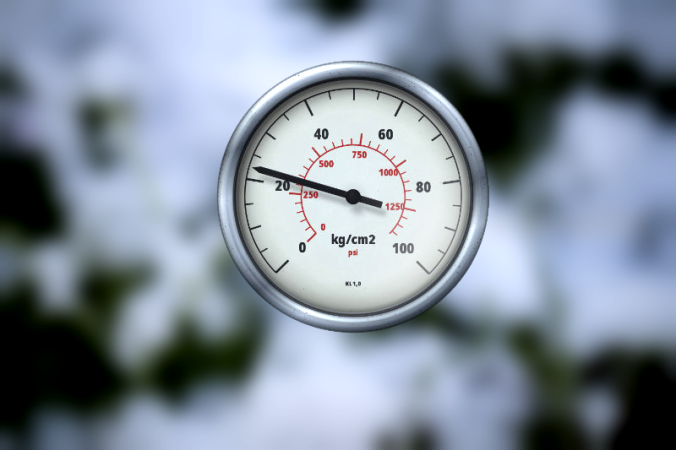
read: {"value": 22.5, "unit": "kg/cm²"}
